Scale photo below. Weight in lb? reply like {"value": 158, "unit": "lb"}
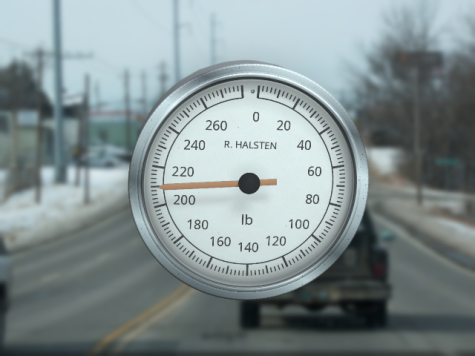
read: {"value": 210, "unit": "lb"}
